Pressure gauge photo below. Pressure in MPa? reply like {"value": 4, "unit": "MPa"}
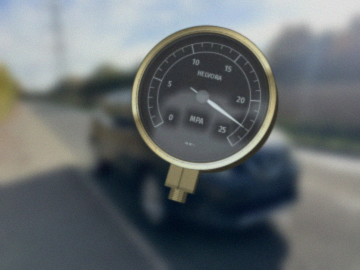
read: {"value": 23, "unit": "MPa"}
